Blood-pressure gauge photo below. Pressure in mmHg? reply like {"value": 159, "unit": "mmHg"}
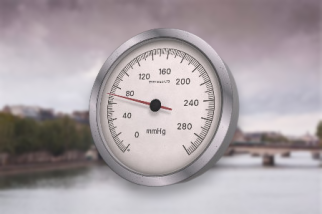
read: {"value": 70, "unit": "mmHg"}
